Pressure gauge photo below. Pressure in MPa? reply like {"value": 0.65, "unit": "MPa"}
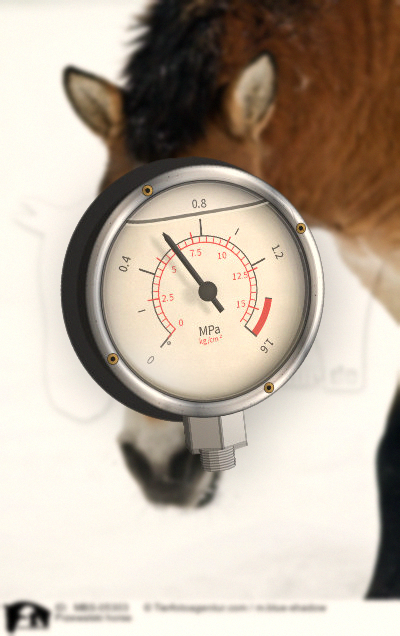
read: {"value": 0.6, "unit": "MPa"}
